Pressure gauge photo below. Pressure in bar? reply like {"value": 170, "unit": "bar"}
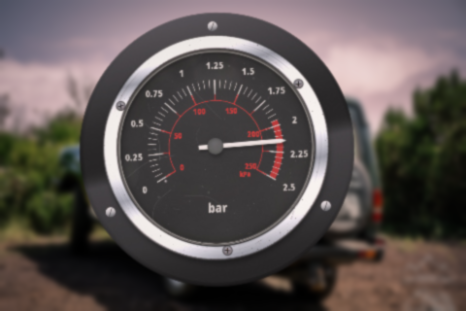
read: {"value": 2.15, "unit": "bar"}
